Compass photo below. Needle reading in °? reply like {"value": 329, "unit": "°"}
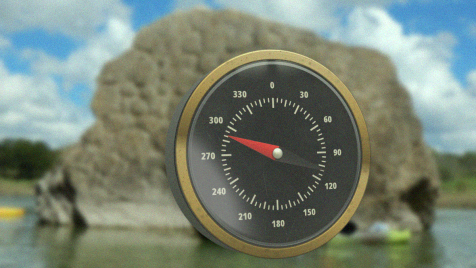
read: {"value": 290, "unit": "°"}
